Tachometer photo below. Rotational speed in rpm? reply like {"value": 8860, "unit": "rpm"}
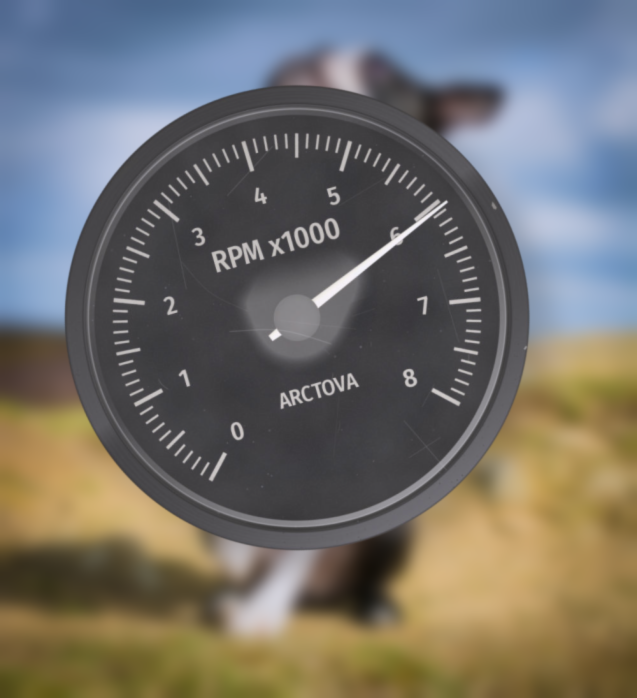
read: {"value": 6050, "unit": "rpm"}
